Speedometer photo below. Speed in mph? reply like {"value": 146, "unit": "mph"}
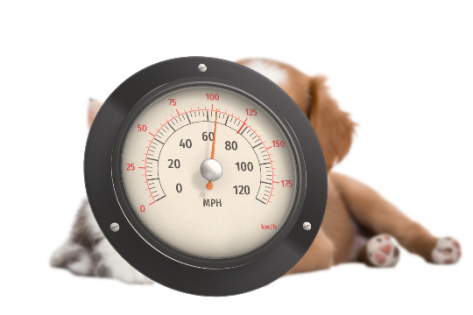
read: {"value": 64, "unit": "mph"}
